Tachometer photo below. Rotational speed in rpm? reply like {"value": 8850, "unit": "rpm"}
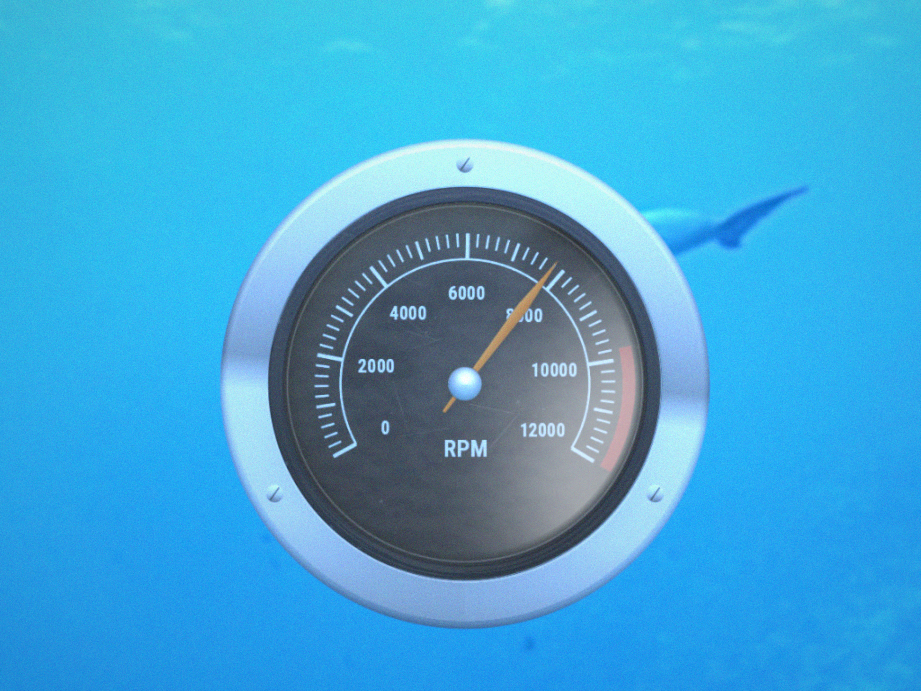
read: {"value": 7800, "unit": "rpm"}
